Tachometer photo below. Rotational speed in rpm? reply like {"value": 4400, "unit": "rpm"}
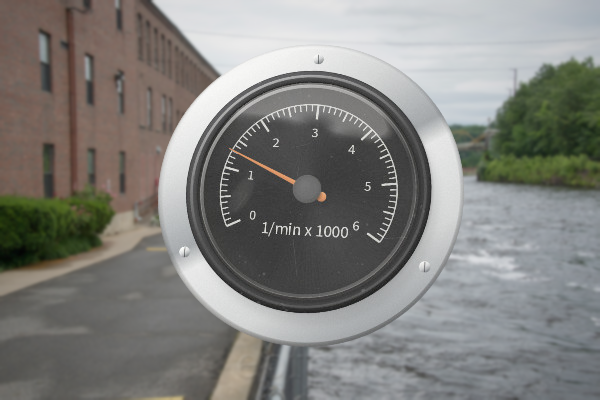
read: {"value": 1300, "unit": "rpm"}
